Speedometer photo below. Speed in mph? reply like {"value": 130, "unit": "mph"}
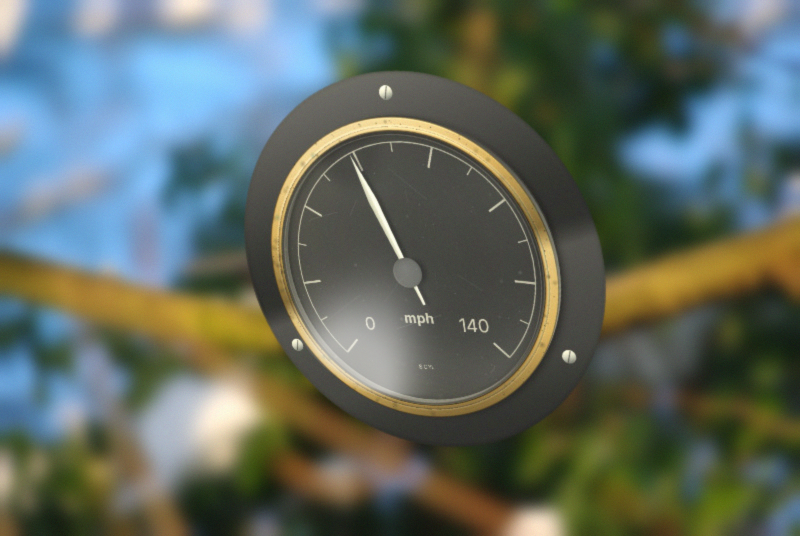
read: {"value": 60, "unit": "mph"}
